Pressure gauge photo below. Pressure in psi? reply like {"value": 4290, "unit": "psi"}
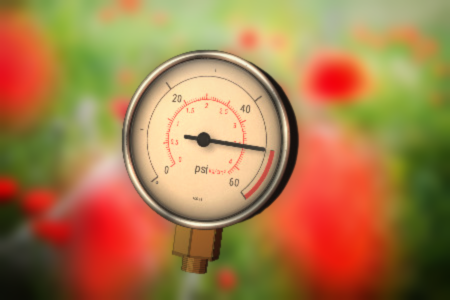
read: {"value": 50, "unit": "psi"}
